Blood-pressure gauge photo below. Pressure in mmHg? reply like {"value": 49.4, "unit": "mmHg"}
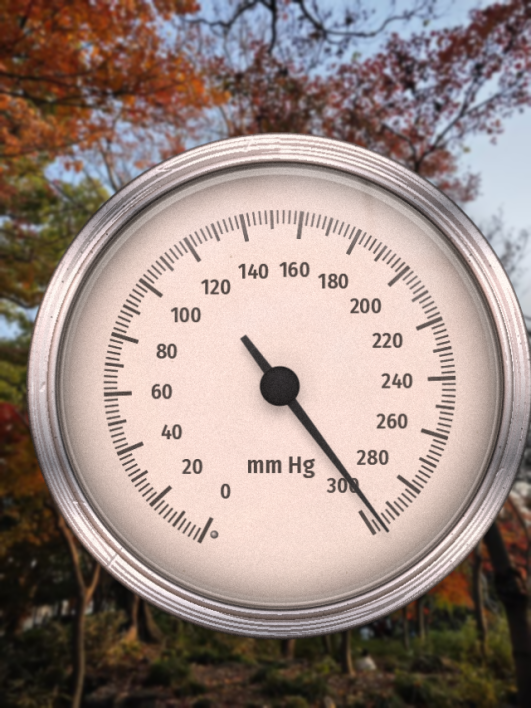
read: {"value": 296, "unit": "mmHg"}
